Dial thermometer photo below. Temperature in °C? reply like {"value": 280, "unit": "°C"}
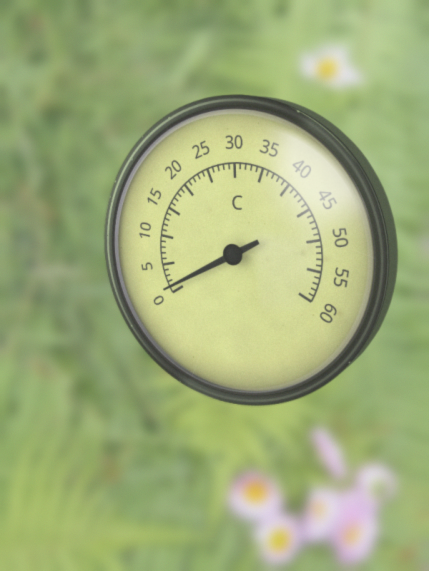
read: {"value": 1, "unit": "°C"}
